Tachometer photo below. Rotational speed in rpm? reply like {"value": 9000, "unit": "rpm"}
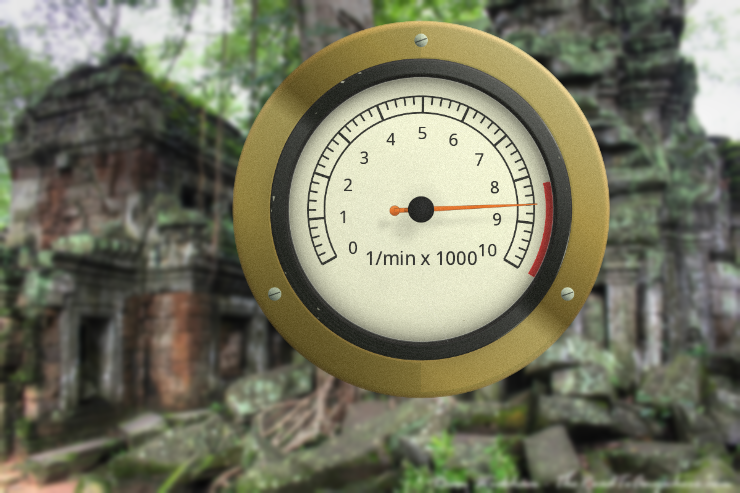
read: {"value": 8600, "unit": "rpm"}
